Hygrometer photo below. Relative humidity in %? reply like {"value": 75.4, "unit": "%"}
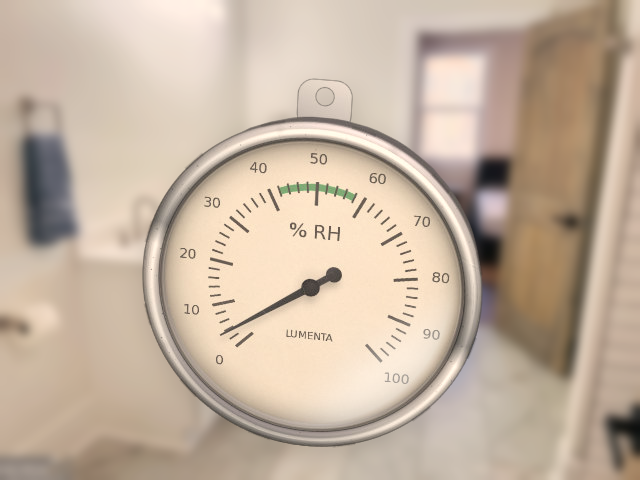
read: {"value": 4, "unit": "%"}
